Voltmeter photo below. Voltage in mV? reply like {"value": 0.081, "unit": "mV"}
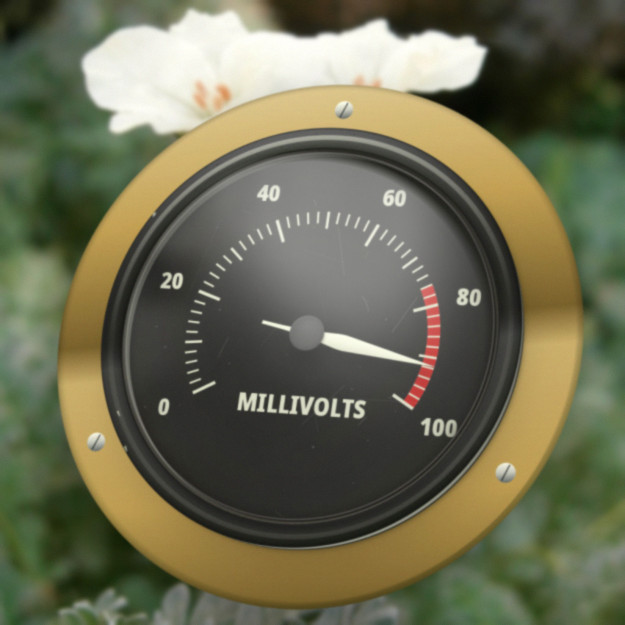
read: {"value": 92, "unit": "mV"}
